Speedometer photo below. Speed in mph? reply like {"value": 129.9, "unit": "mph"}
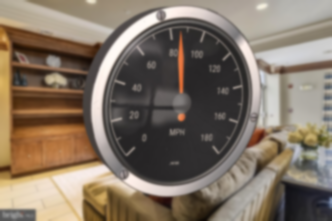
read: {"value": 85, "unit": "mph"}
